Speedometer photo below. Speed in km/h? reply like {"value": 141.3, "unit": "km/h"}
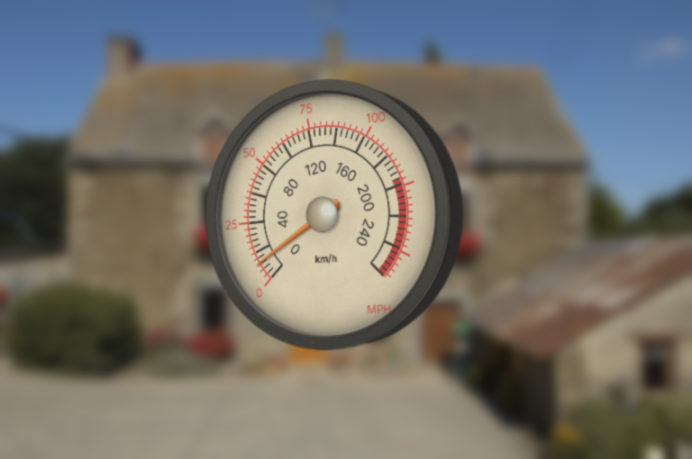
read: {"value": 12, "unit": "km/h"}
